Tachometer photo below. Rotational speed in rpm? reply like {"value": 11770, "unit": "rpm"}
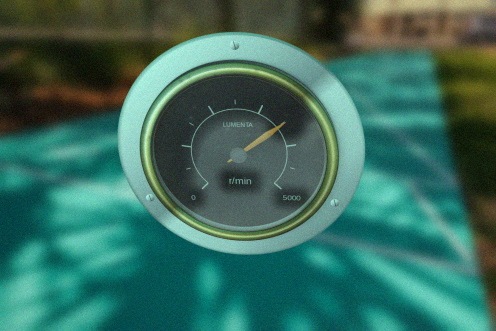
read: {"value": 3500, "unit": "rpm"}
